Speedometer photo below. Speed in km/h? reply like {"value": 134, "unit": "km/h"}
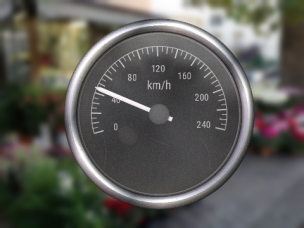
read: {"value": 45, "unit": "km/h"}
